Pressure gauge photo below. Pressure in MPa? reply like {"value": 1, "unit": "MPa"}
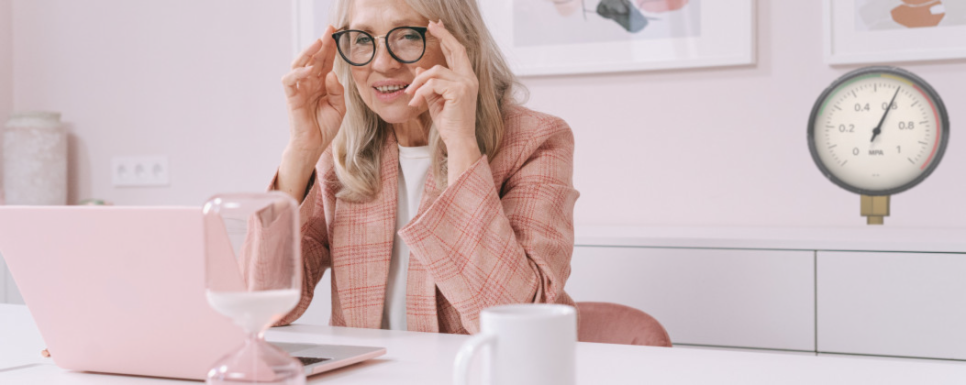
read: {"value": 0.6, "unit": "MPa"}
